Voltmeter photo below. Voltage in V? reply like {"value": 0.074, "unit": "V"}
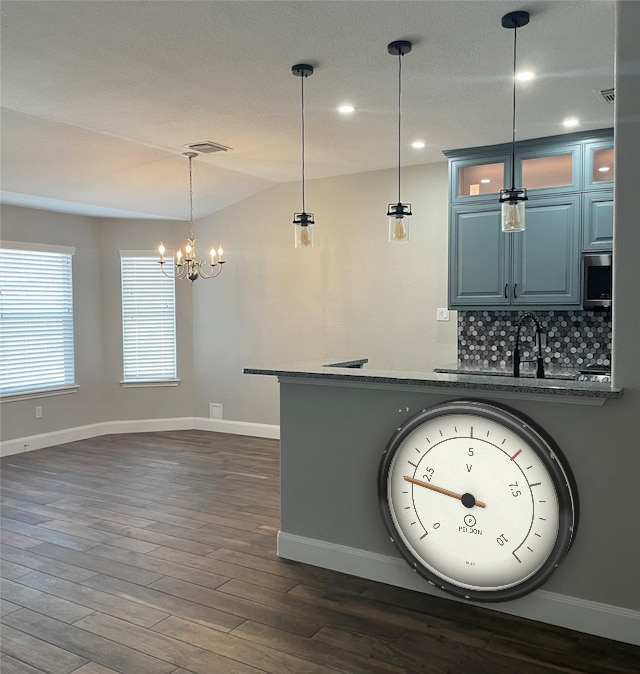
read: {"value": 2, "unit": "V"}
